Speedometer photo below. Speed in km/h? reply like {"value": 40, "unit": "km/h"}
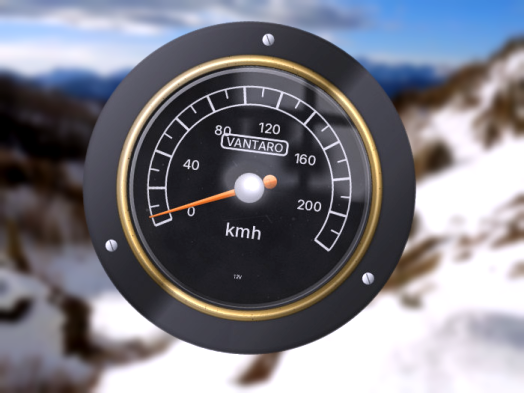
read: {"value": 5, "unit": "km/h"}
